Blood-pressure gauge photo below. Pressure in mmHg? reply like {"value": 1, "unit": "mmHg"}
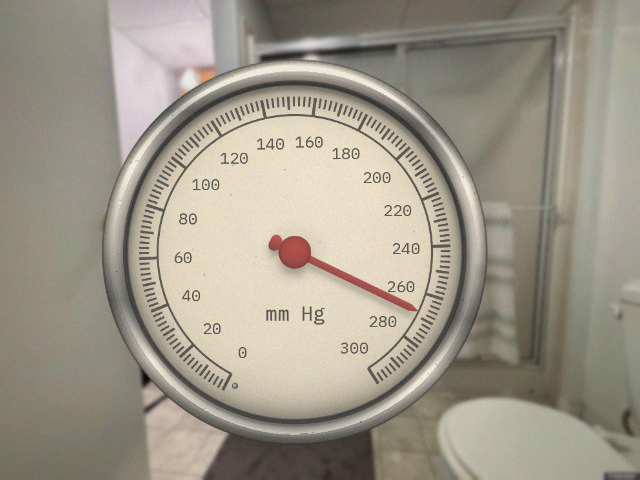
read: {"value": 268, "unit": "mmHg"}
